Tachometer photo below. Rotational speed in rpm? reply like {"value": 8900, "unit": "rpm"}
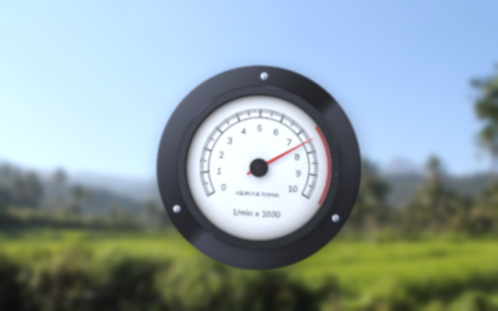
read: {"value": 7500, "unit": "rpm"}
